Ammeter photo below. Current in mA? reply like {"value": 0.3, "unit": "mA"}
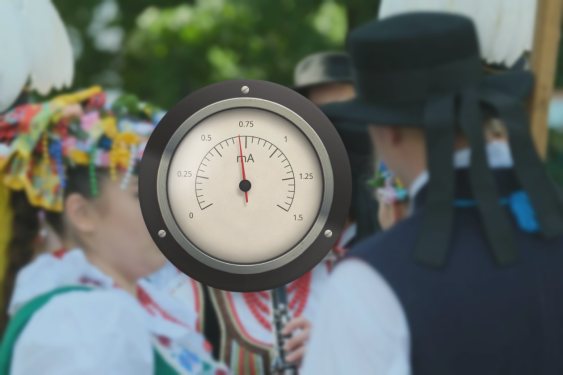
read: {"value": 0.7, "unit": "mA"}
